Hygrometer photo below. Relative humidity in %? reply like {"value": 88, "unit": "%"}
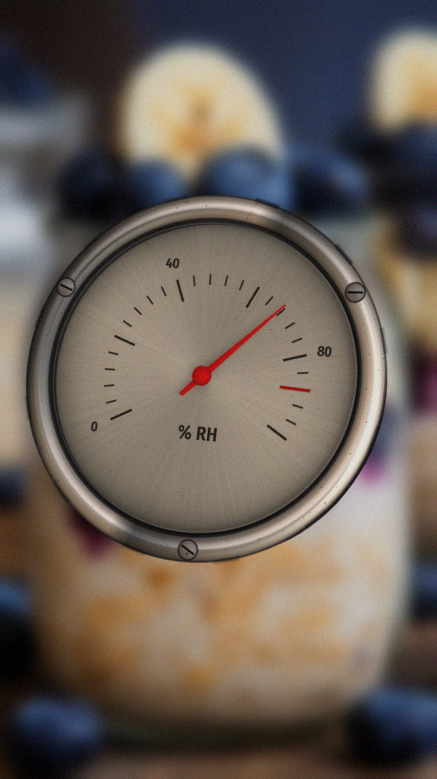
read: {"value": 68, "unit": "%"}
